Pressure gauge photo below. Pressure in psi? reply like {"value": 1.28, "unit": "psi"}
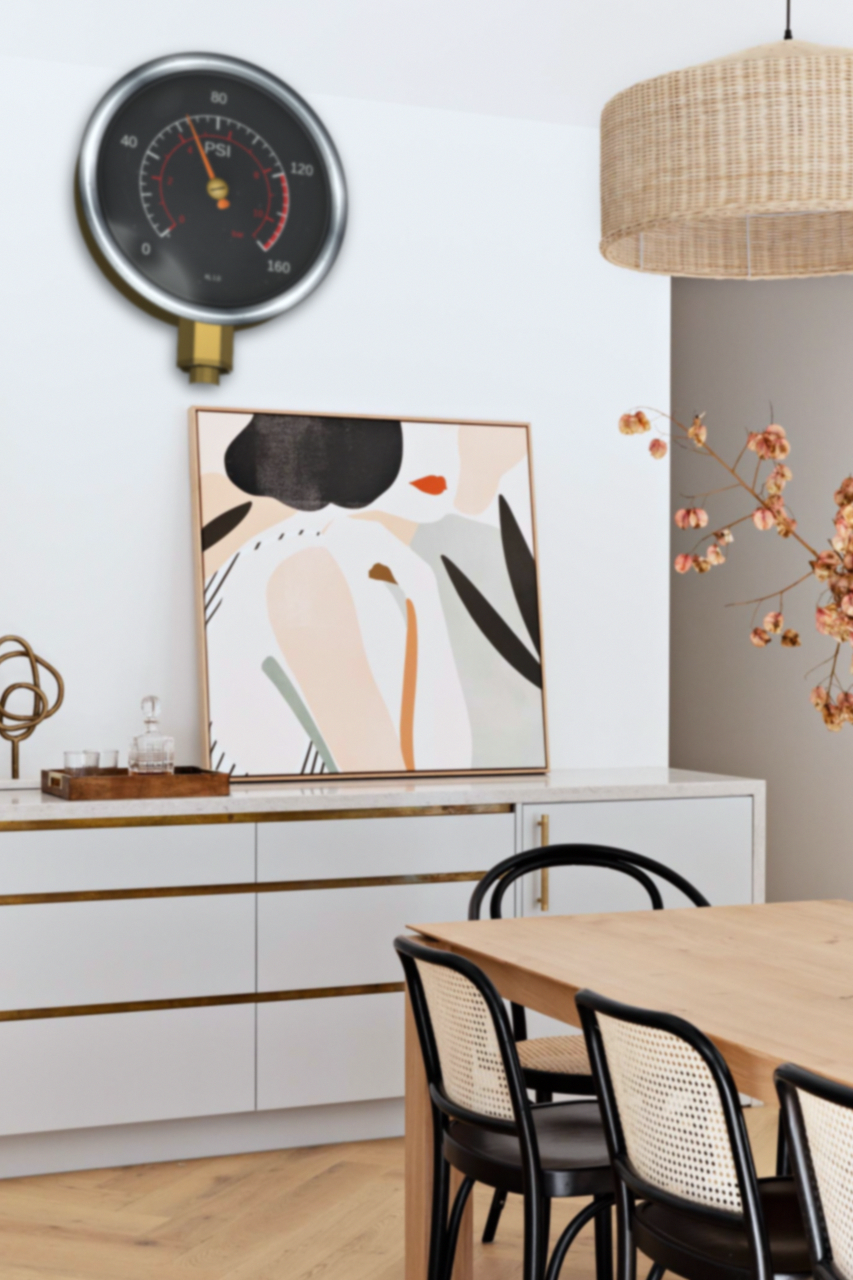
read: {"value": 65, "unit": "psi"}
